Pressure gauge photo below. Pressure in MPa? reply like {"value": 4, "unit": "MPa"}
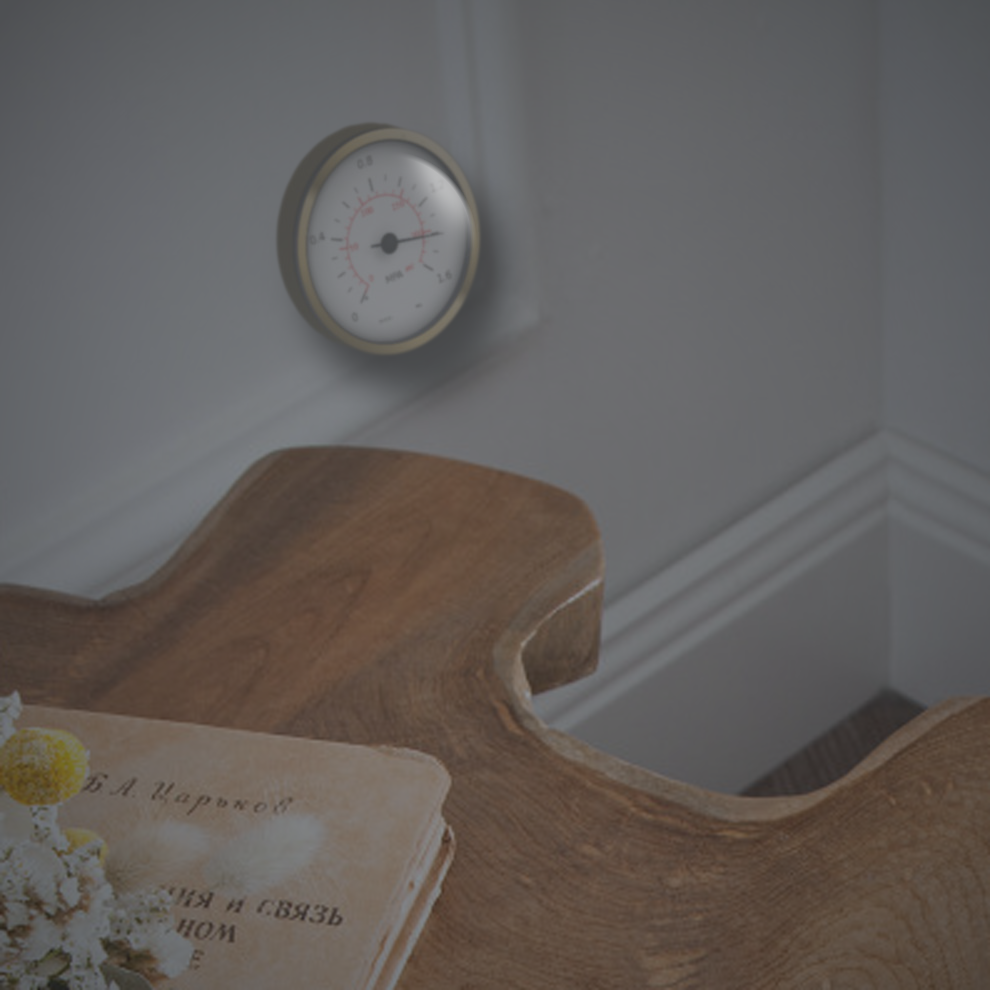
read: {"value": 1.4, "unit": "MPa"}
